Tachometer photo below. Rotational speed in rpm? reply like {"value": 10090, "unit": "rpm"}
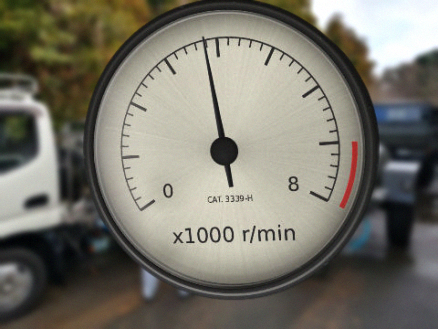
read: {"value": 3800, "unit": "rpm"}
